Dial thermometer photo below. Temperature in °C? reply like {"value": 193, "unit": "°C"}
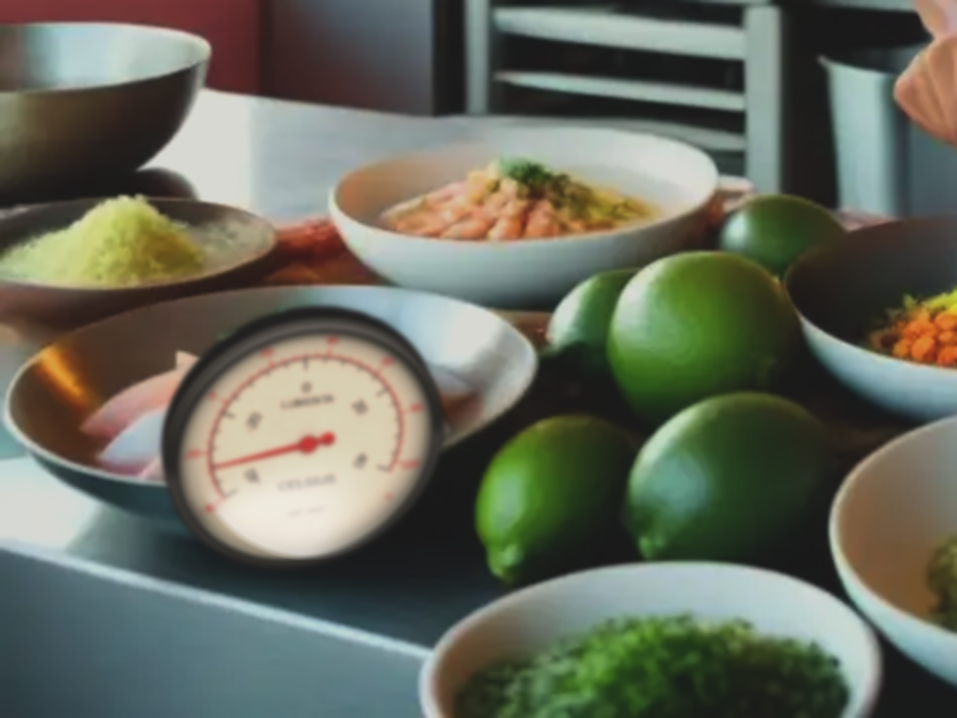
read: {"value": -32, "unit": "°C"}
